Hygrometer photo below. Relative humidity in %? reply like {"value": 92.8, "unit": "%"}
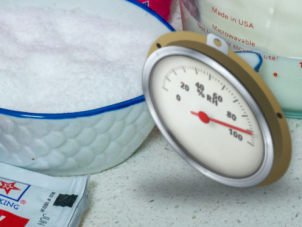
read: {"value": 90, "unit": "%"}
